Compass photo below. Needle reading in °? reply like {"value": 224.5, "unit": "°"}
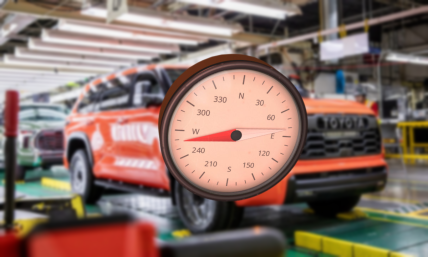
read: {"value": 260, "unit": "°"}
